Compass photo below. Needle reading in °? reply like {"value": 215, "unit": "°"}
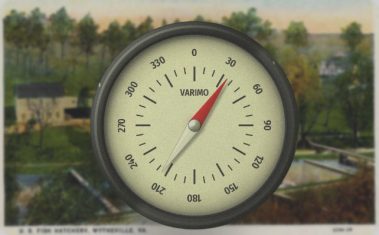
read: {"value": 35, "unit": "°"}
